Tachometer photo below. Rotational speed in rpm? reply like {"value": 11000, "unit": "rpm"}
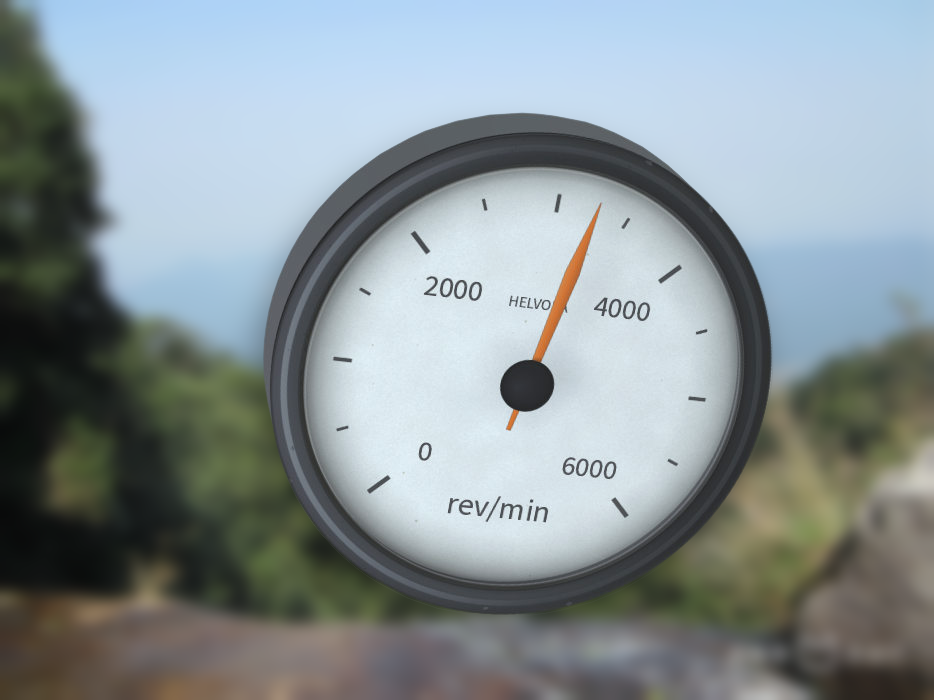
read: {"value": 3250, "unit": "rpm"}
